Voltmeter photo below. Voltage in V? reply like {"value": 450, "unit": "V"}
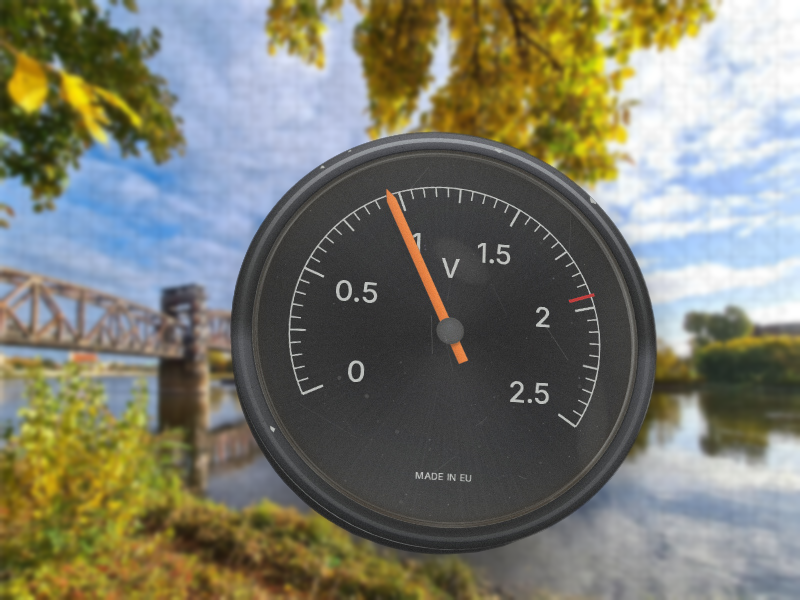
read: {"value": 0.95, "unit": "V"}
